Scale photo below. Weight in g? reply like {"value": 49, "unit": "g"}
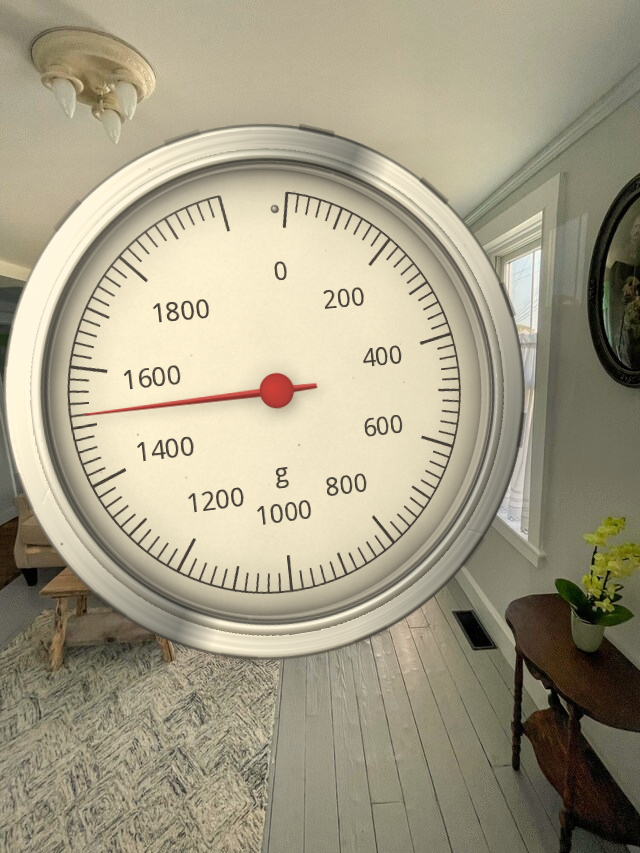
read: {"value": 1520, "unit": "g"}
